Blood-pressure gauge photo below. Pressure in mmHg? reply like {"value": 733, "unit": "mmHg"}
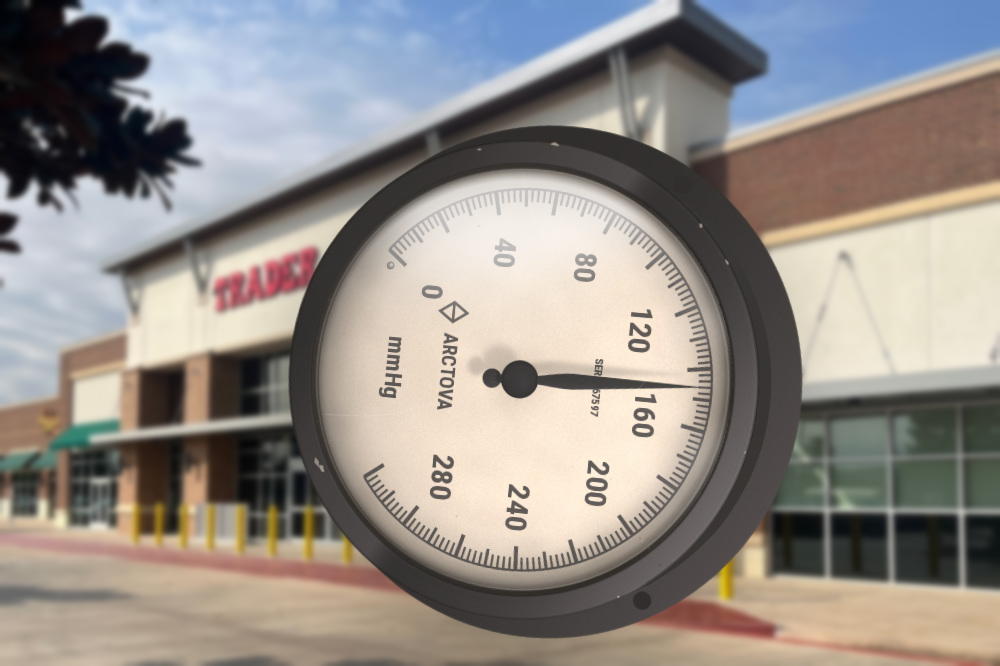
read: {"value": 146, "unit": "mmHg"}
